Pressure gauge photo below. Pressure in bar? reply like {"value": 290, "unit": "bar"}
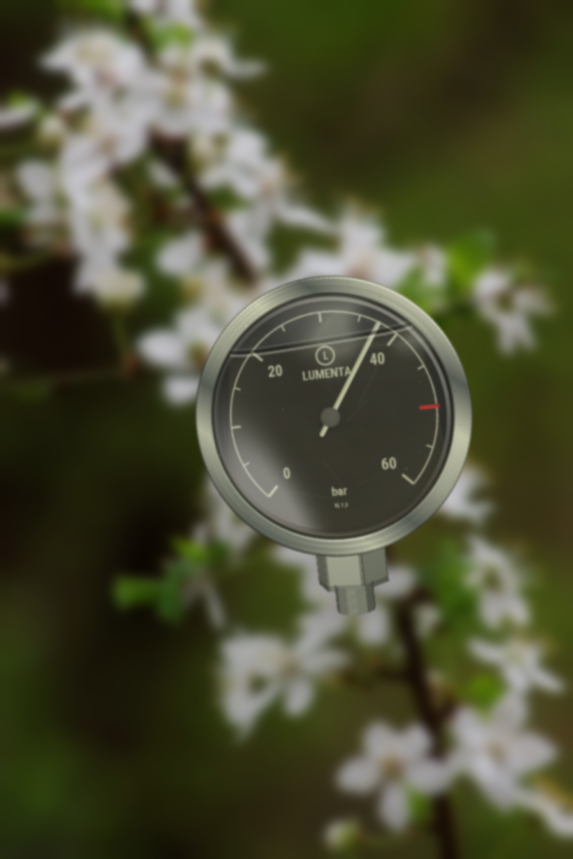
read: {"value": 37.5, "unit": "bar"}
